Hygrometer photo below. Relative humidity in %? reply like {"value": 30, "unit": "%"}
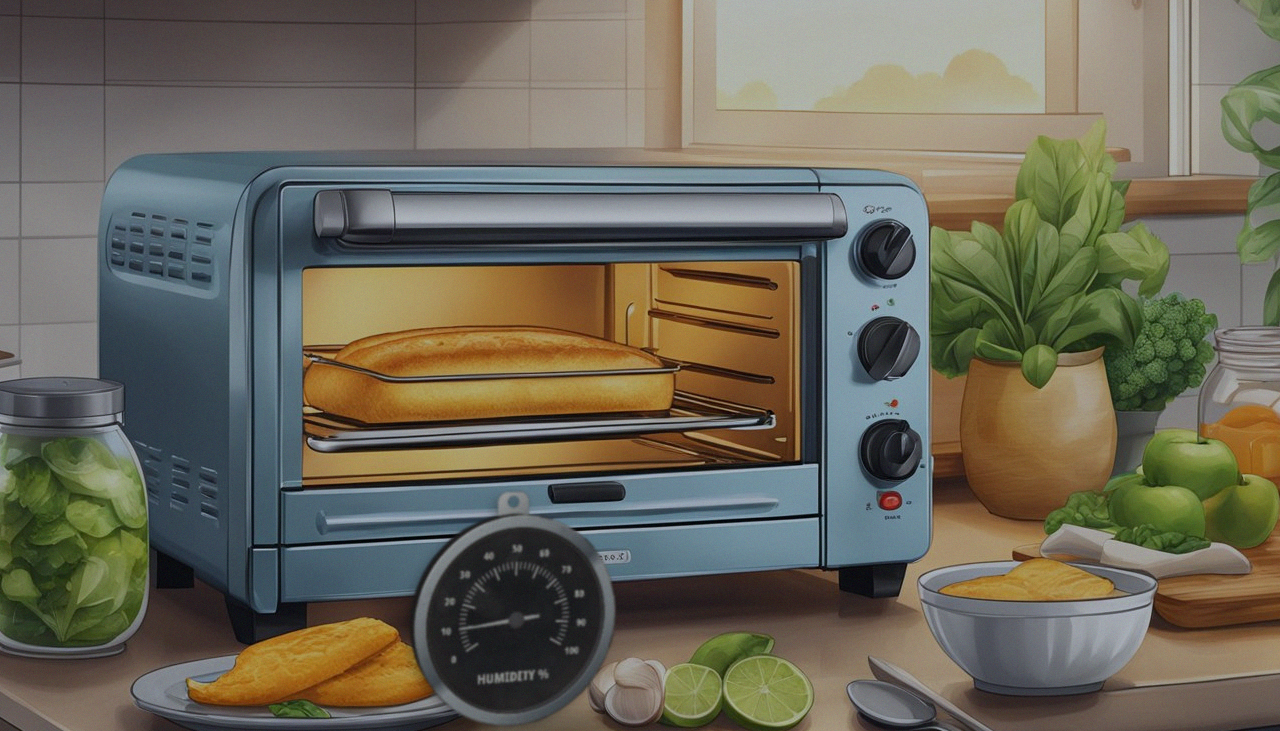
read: {"value": 10, "unit": "%"}
